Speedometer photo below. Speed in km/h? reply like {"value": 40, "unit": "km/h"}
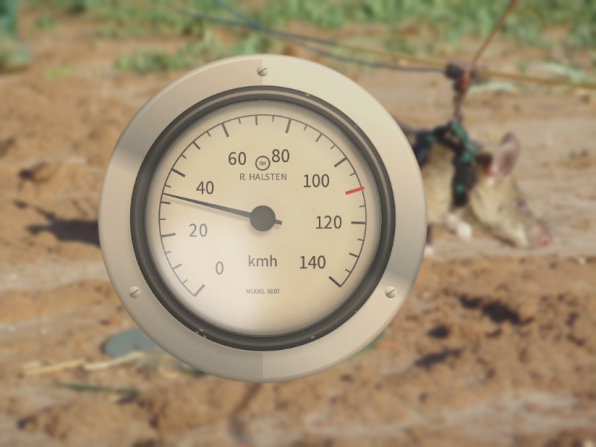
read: {"value": 32.5, "unit": "km/h"}
